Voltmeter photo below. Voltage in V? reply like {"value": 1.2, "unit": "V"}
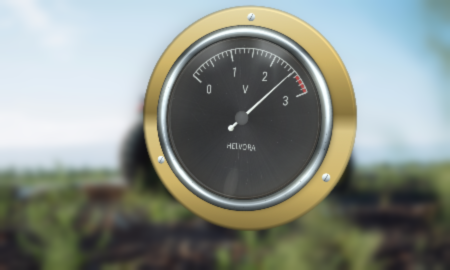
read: {"value": 2.5, "unit": "V"}
